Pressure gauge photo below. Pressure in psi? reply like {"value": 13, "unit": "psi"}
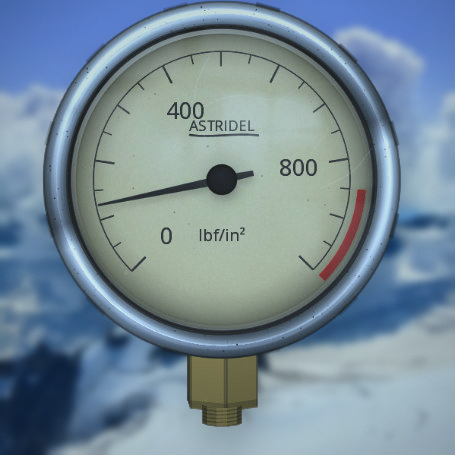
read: {"value": 125, "unit": "psi"}
